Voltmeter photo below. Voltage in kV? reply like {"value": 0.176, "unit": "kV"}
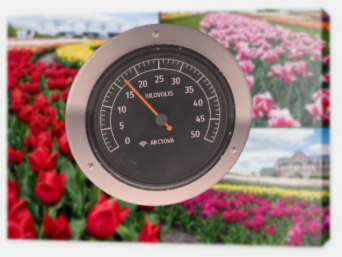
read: {"value": 17, "unit": "kV"}
